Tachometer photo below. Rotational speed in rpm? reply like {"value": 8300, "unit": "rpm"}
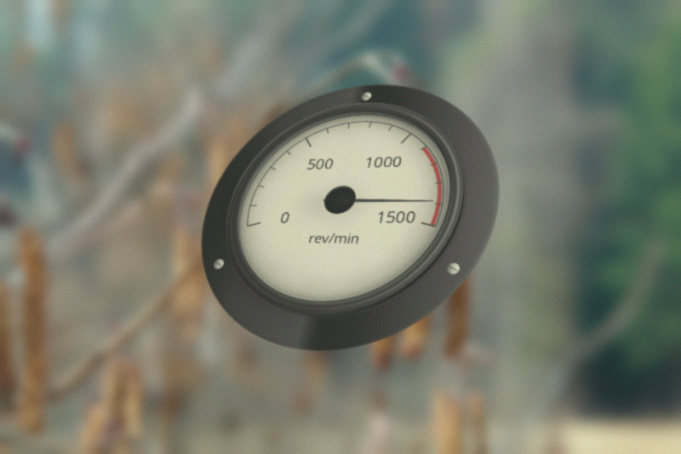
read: {"value": 1400, "unit": "rpm"}
